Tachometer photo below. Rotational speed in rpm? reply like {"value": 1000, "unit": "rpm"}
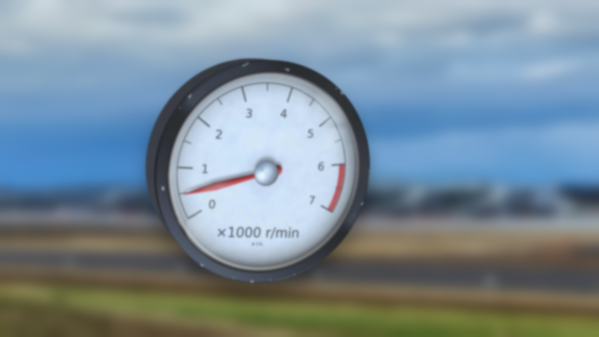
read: {"value": 500, "unit": "rpm"}
